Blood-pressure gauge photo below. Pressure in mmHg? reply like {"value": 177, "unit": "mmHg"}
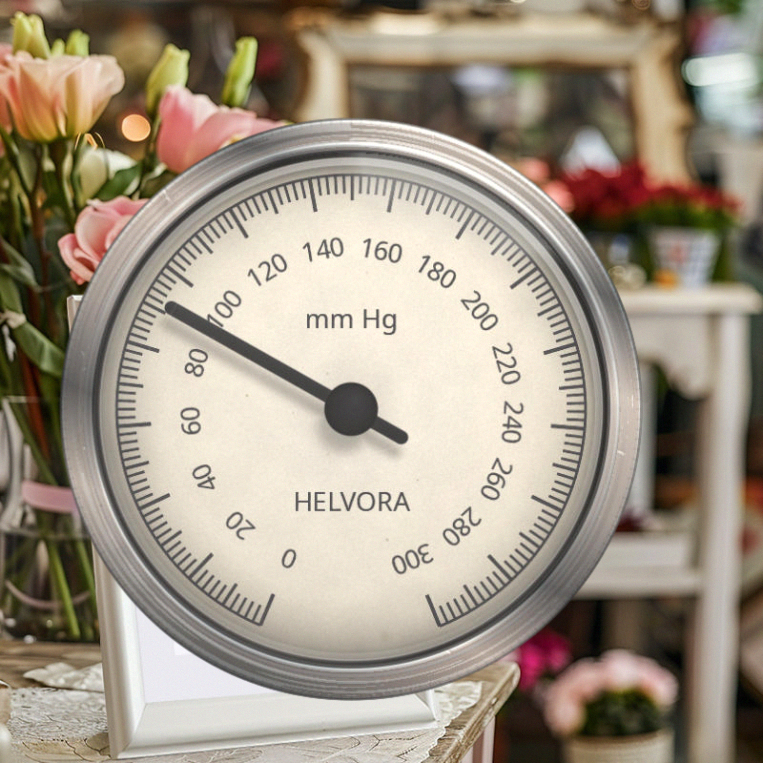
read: {"value": 92, "unit": "mmHg"}
